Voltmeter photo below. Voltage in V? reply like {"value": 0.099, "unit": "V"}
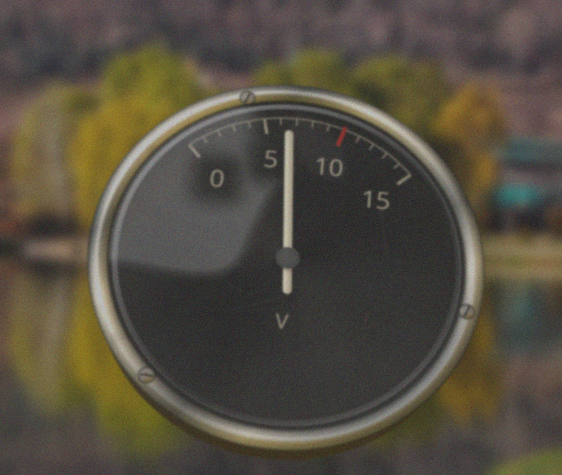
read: {"value": 6.5, "unit": "V"}
